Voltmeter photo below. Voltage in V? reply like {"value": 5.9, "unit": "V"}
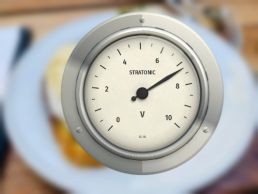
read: {"value": 7.25, "unit": "V"}
